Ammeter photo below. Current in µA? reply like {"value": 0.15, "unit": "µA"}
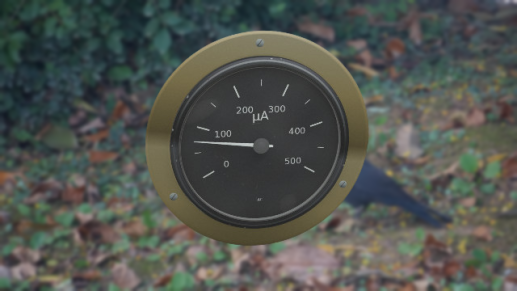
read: {"value": 75, "unit": "µA"}
